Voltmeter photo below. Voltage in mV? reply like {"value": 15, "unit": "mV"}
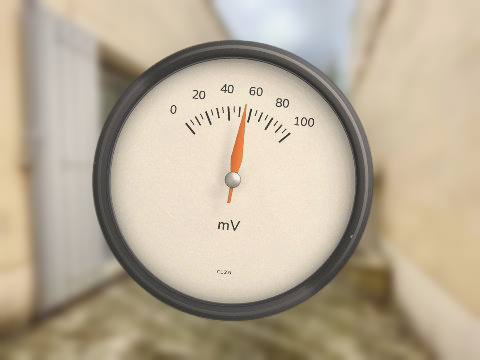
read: {"value": 55, "unit": "mV"}
